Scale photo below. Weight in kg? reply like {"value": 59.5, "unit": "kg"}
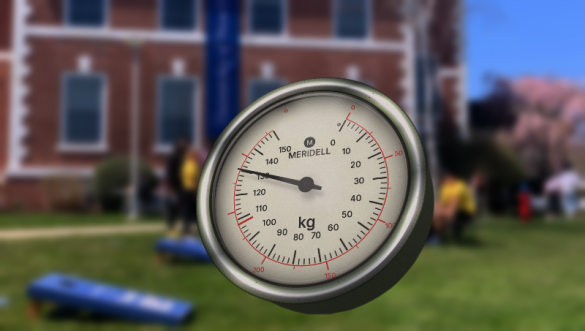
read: {"value": 130, "unit": "kg"}
